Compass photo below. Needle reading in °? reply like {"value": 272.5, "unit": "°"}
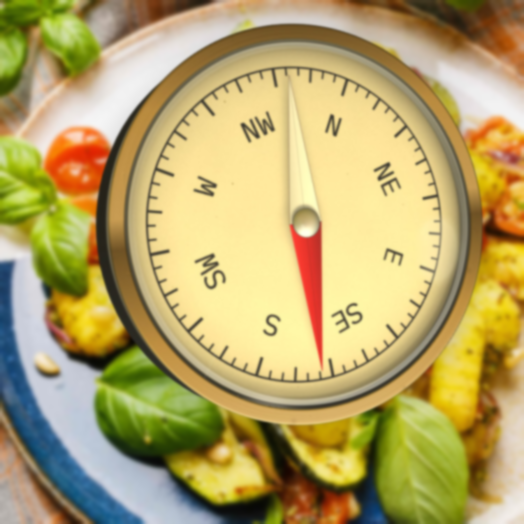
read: {"value": 155, "unit": "°"}
